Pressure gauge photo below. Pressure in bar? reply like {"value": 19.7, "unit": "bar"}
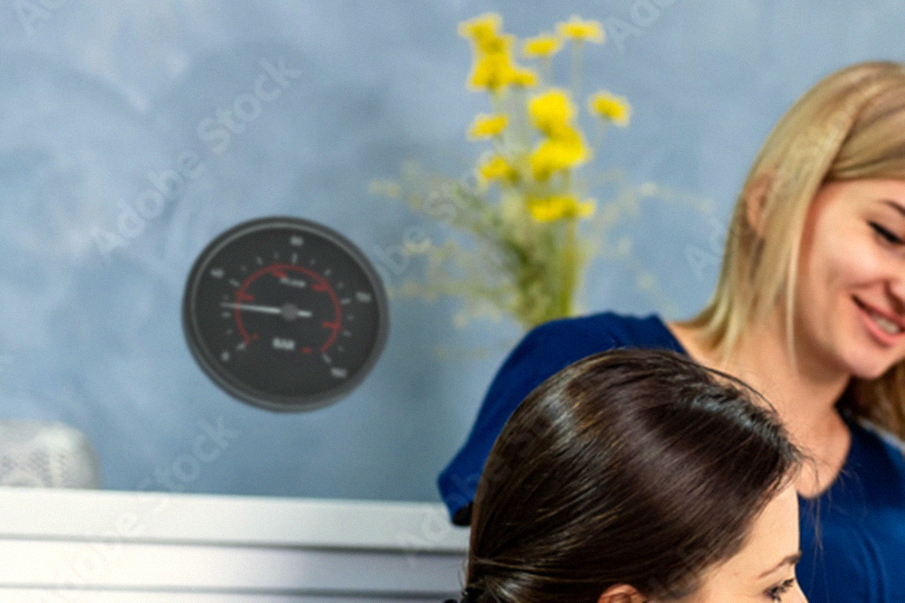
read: {"value": 25, "unit": "bar"}
